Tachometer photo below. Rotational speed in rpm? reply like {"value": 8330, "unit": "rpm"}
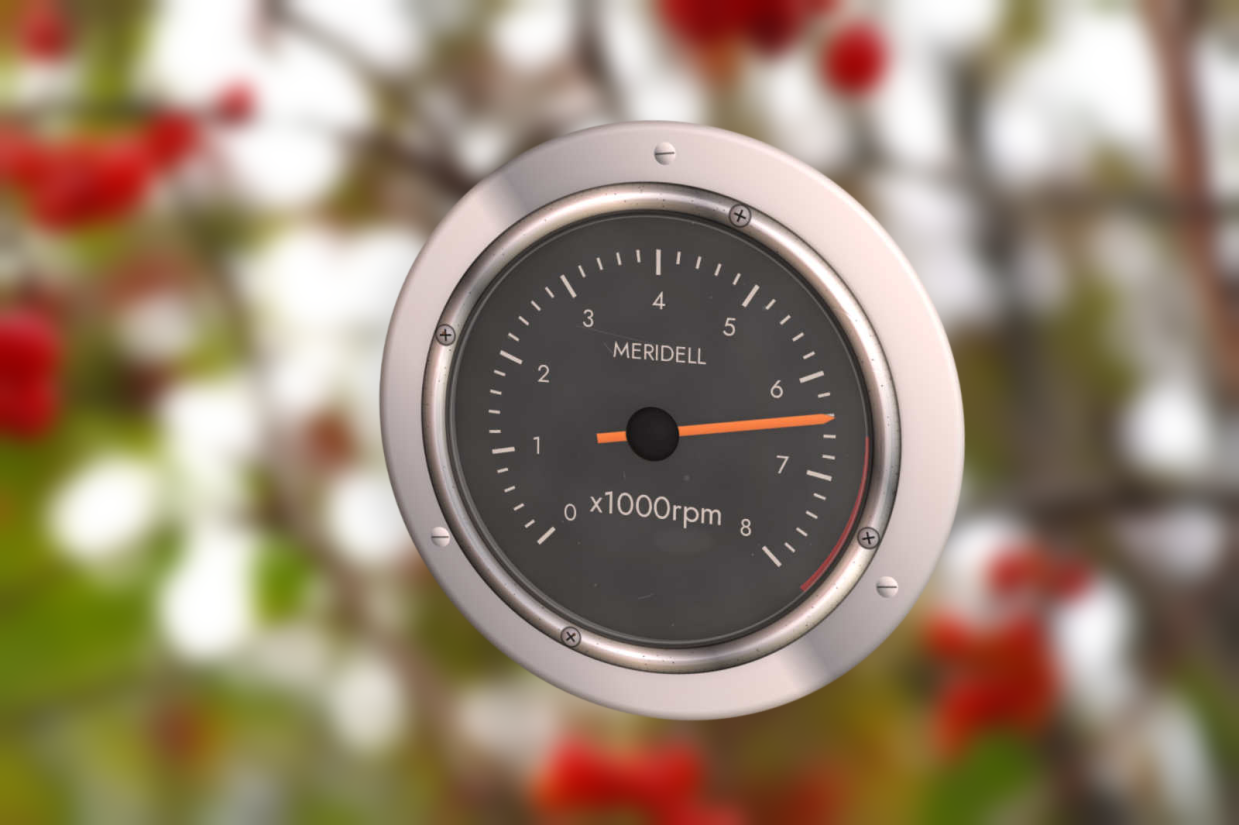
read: {"value": 6400, "unit": "rpm"}
